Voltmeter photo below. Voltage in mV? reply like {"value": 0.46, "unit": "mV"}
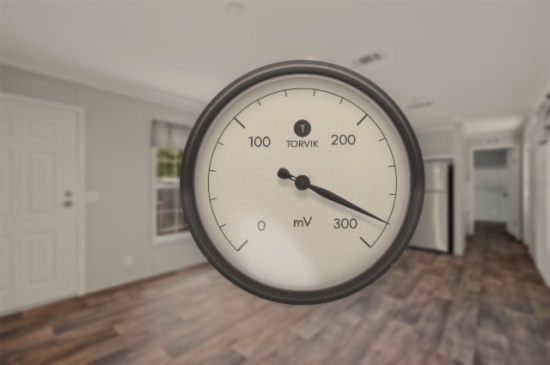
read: {"value": 280, "unit": "mV"}
